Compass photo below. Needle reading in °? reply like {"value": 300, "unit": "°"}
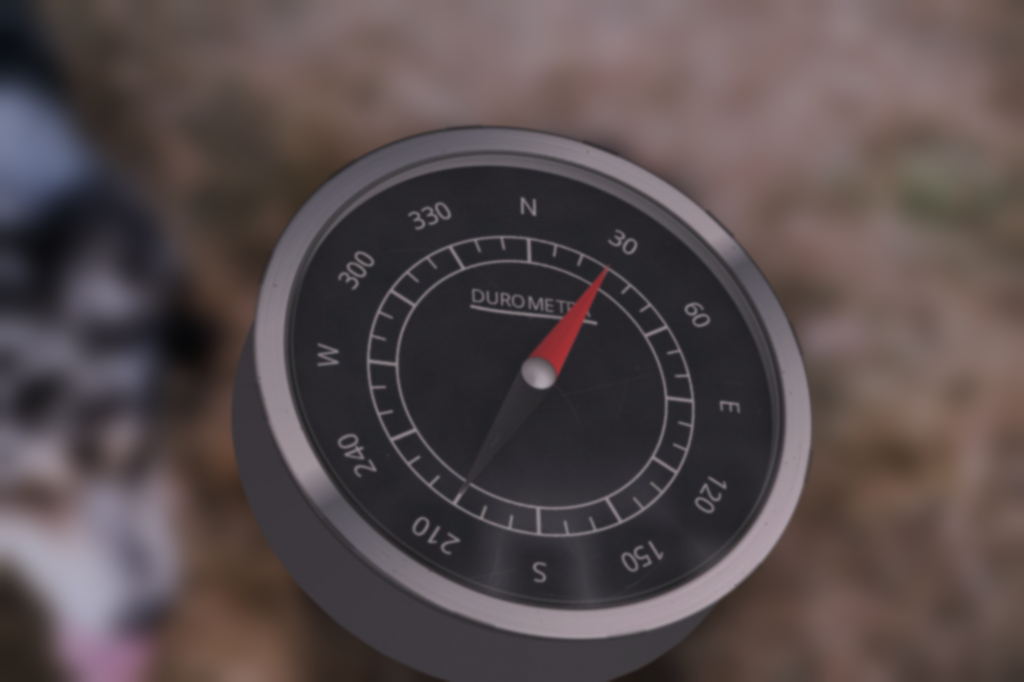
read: {"value": 30, "unit": "°"}
